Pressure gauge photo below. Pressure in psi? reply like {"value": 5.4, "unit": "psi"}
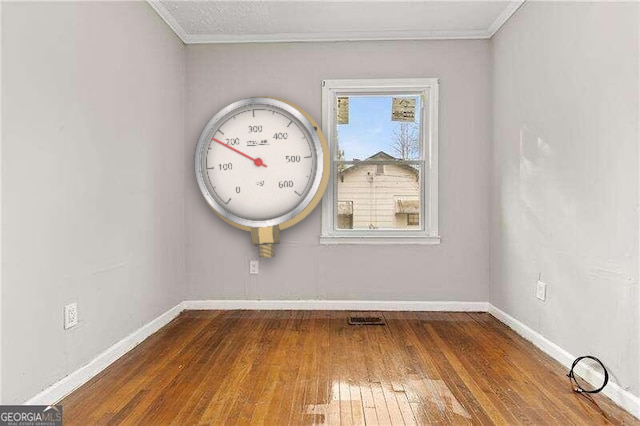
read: {"value": 175, "unit": "psi"}
